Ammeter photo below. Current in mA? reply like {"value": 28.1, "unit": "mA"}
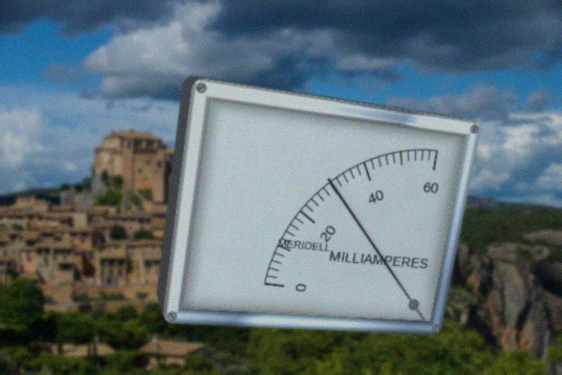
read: {"value": 30, "unit": "mA"}
